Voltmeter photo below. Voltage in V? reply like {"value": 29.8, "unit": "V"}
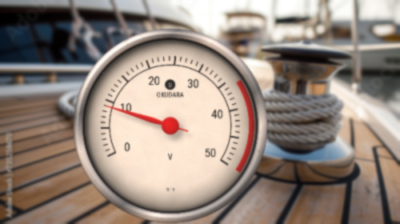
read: {"value": 9, "unit": "V"}
